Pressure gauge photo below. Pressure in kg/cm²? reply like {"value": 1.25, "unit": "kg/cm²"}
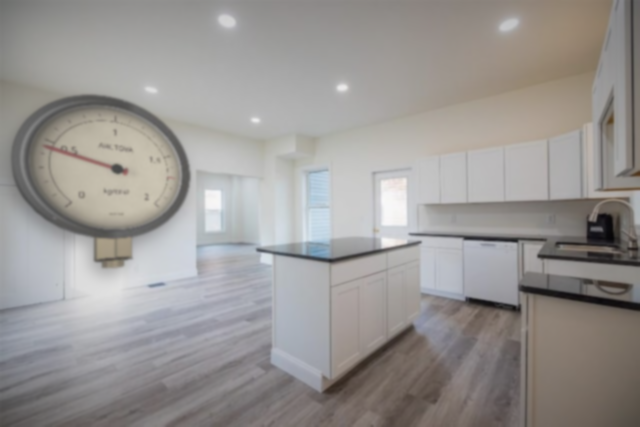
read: {"value": 0.45, "unit": "kg/cm²"}
